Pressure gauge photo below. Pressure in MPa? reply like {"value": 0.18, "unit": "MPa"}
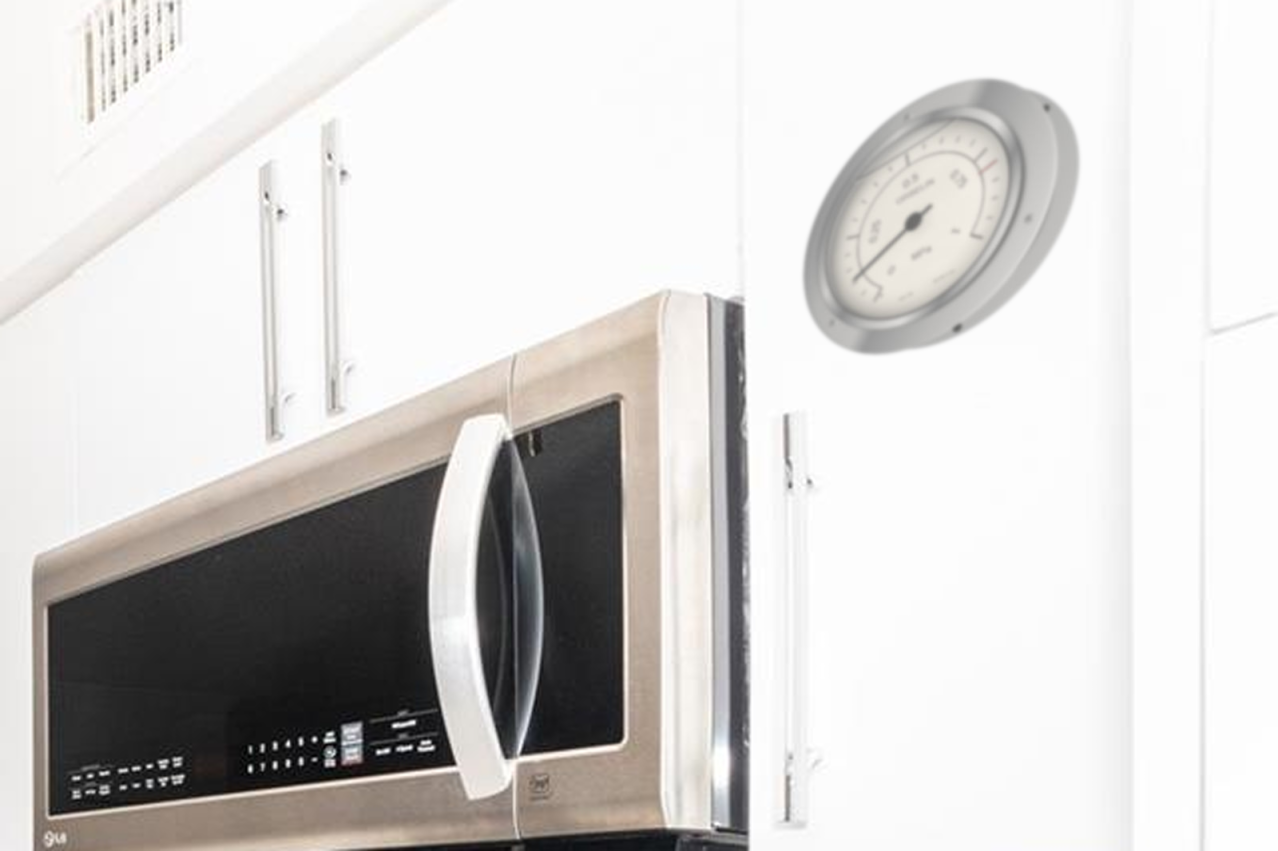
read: {"value": 0.1, "unit": "MPa"}
